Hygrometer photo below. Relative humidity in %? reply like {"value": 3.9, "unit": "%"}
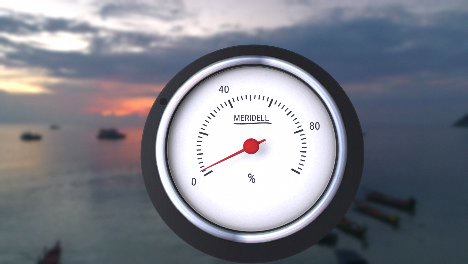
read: {"value": 2, "unit": "%"}
